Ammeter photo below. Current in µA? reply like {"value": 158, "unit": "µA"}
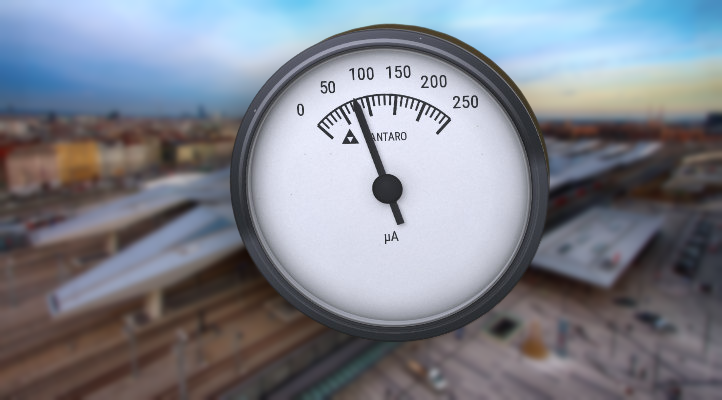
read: {"value": 80, "unit": "µA"}
